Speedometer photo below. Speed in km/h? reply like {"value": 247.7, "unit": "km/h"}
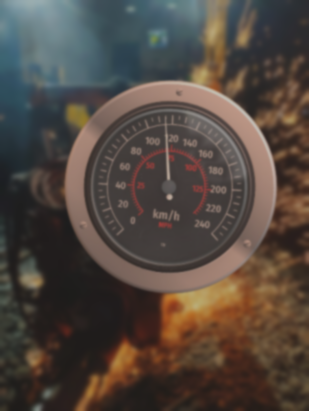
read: {"value": 115, "unit": "km/h"}
